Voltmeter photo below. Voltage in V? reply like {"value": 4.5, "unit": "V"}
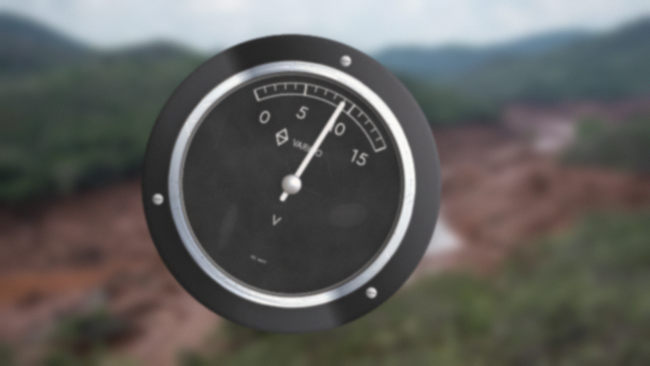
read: {"value": 9, "unit": "V"}
